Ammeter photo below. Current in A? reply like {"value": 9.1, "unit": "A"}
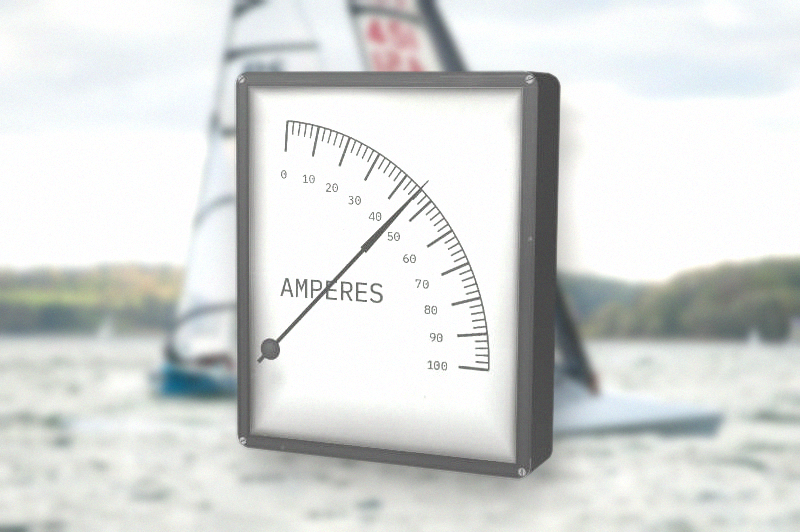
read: {"value": 46, "unit": "A"}
